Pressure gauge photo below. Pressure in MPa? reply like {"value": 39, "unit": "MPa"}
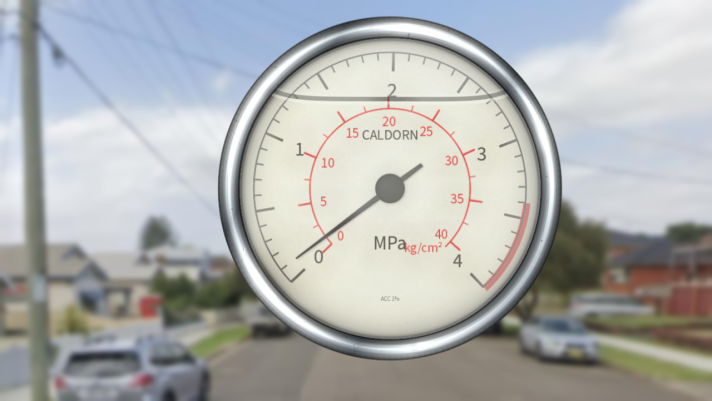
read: {"value": 0.1, "unit": "MPa"}
